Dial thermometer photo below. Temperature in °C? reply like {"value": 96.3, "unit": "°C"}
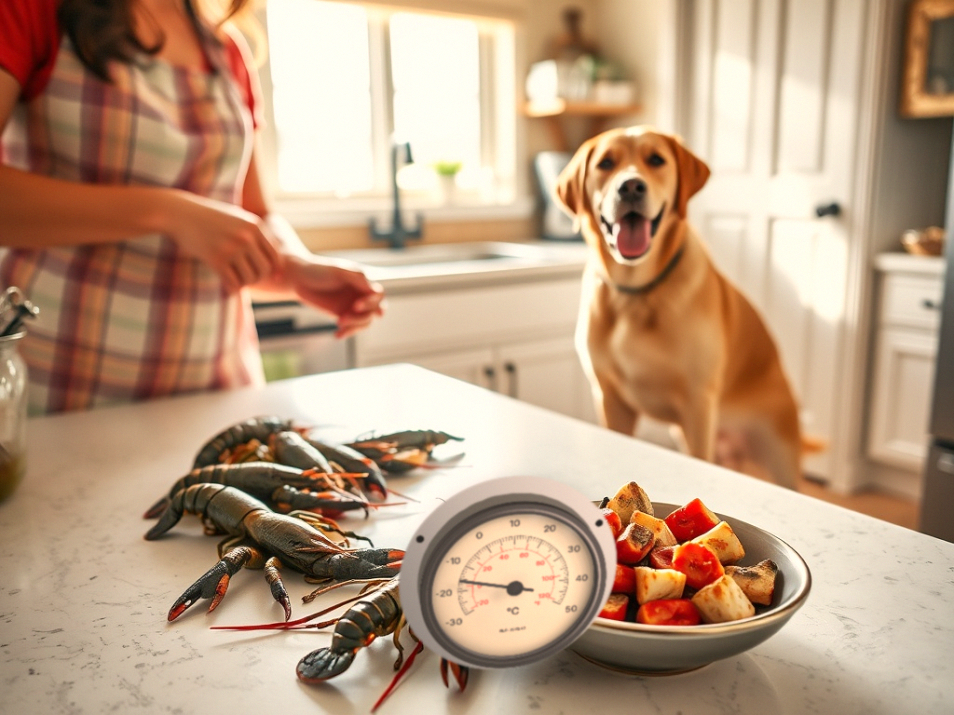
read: {"value": -15, "unit": "°C"}
